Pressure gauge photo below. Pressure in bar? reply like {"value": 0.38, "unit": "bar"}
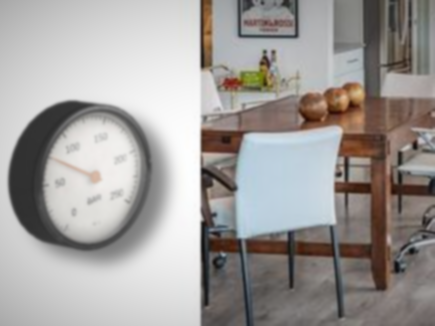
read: {"value": 75, "unit": "bar"}
